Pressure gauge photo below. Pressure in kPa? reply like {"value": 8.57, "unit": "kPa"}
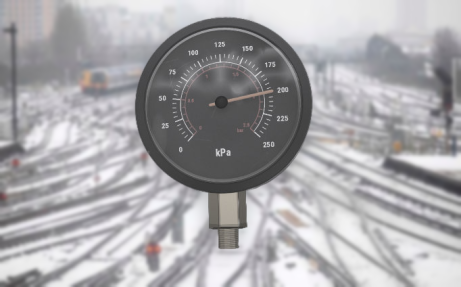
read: {"value": 200, "unit": "kPa"}
